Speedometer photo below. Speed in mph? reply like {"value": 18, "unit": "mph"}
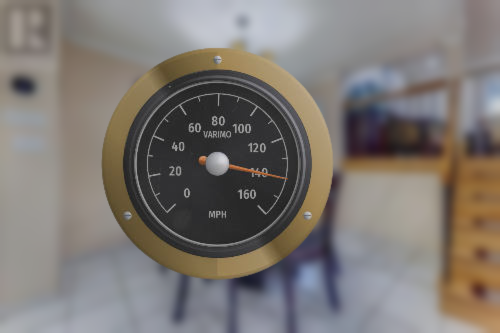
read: {"value": 140, "unit": "mph"}
